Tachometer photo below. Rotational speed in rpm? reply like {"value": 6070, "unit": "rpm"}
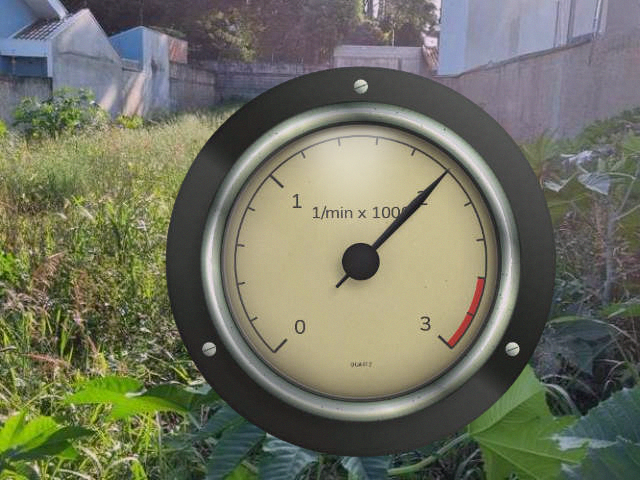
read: {"value": 2000, "unit": "rpm"}
